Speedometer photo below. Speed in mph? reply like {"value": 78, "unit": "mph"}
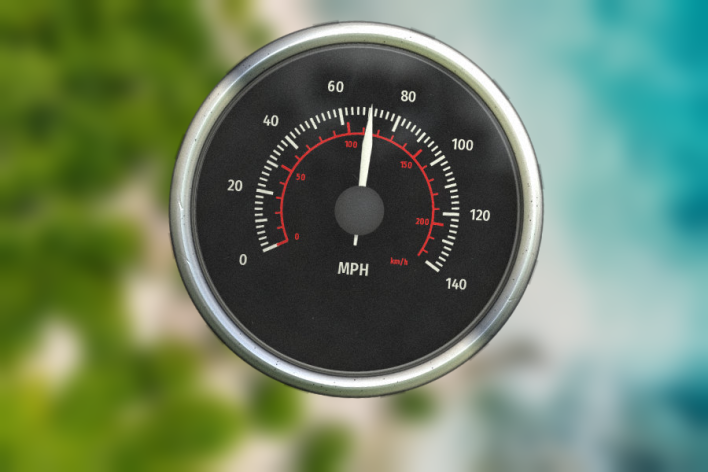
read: {"value": 70, "unit": "mph"}
